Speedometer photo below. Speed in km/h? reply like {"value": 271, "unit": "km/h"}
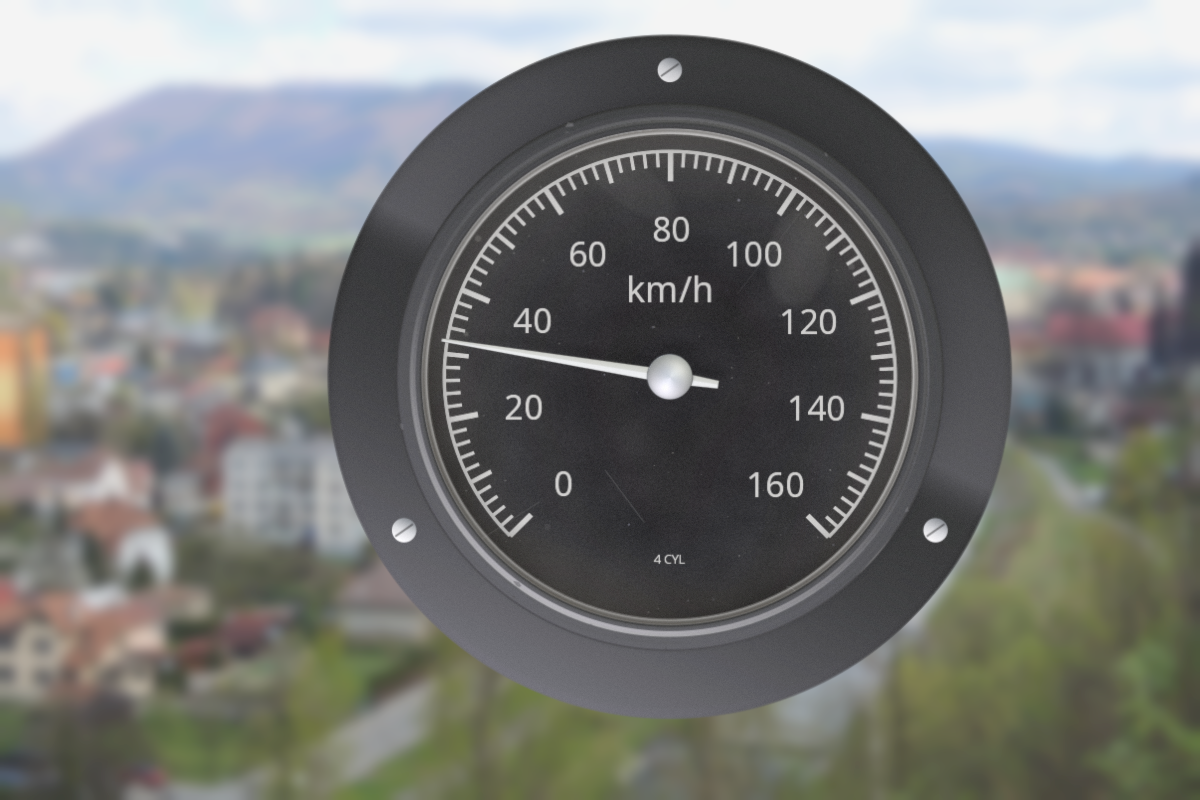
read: {"value": 32, "unit": "km/h"}
